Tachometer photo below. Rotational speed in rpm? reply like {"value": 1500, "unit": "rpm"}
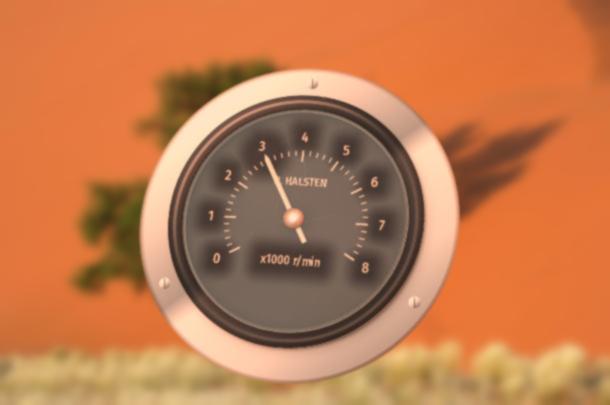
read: {"value": 3000, "unit": "rpm"}
